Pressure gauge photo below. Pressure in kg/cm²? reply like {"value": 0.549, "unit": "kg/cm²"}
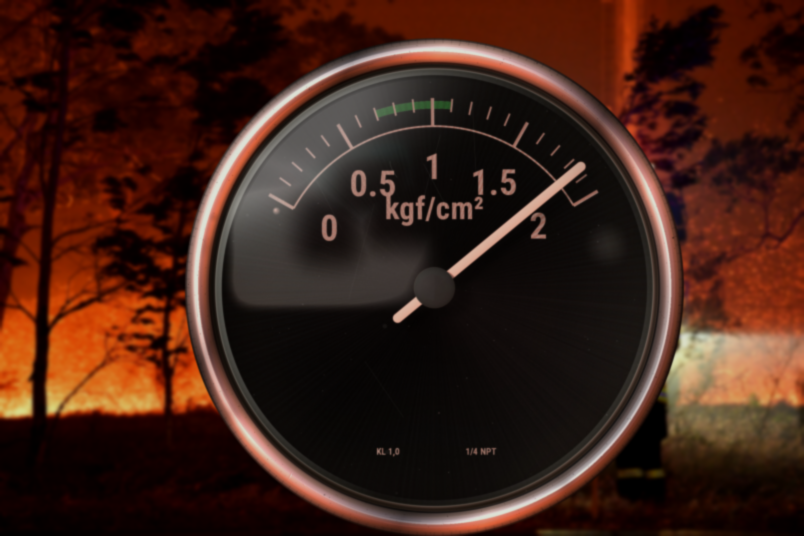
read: {"value": 1.85, "unit": "kg/cm²"}
